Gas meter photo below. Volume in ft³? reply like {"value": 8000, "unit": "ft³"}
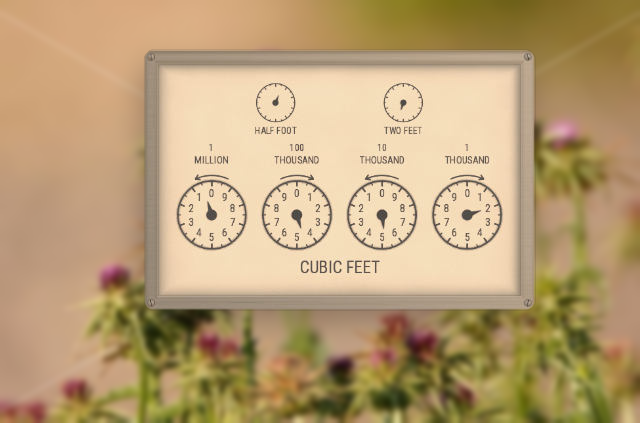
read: {"value": 45200, "unit": "ft³"}
